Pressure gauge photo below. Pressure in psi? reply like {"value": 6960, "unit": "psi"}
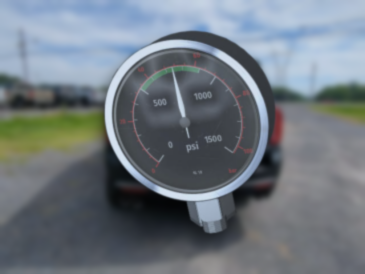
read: {"value": 750, "unit": "psi"}
